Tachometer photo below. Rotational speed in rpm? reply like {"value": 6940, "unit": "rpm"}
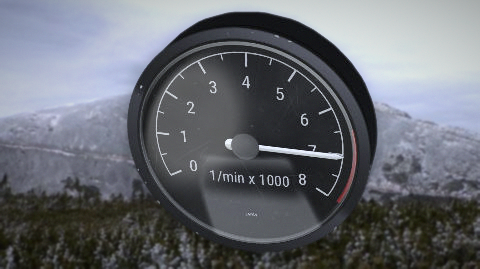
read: {"value": 7000, "unit": "rpm"}
